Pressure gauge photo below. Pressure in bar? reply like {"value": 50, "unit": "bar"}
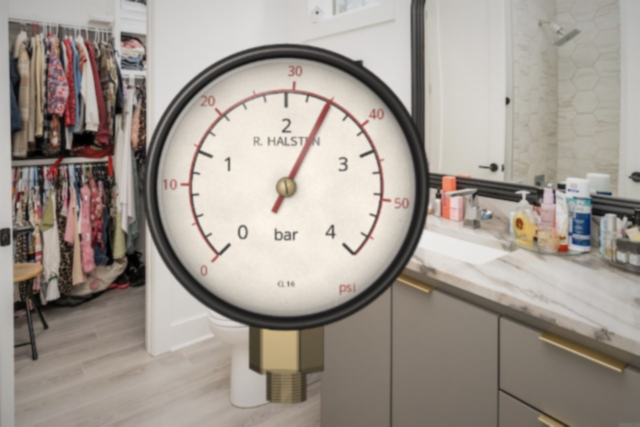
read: {"value": 2.4, "unit": "bar"}
